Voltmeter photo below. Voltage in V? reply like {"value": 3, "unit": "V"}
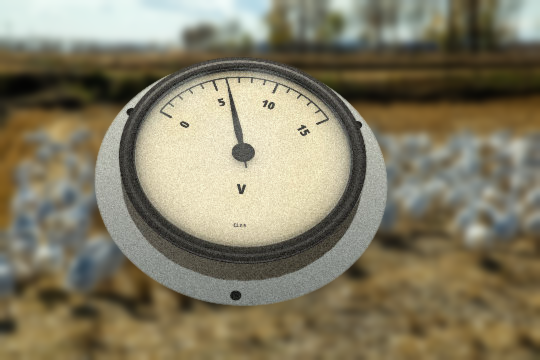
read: {"value": 6, "unit": "V"}
